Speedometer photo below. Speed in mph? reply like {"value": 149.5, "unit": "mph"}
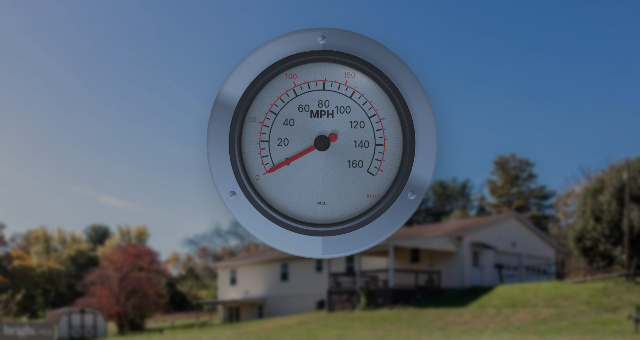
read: {"value": 0, "unit": "mph"}
